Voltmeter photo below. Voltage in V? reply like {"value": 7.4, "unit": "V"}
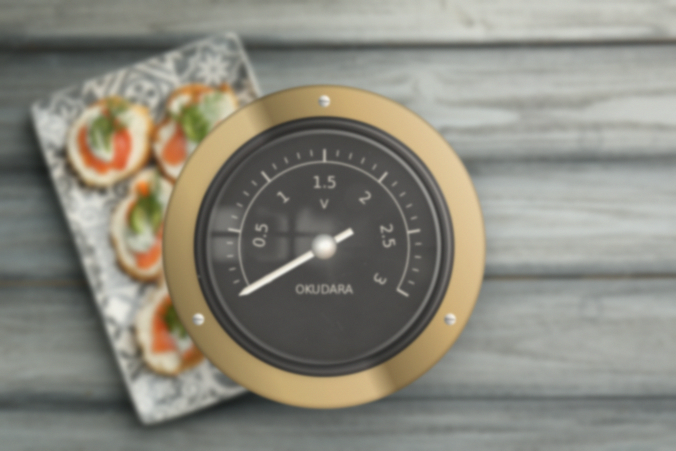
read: {"value": 0, "unit": "V"}
